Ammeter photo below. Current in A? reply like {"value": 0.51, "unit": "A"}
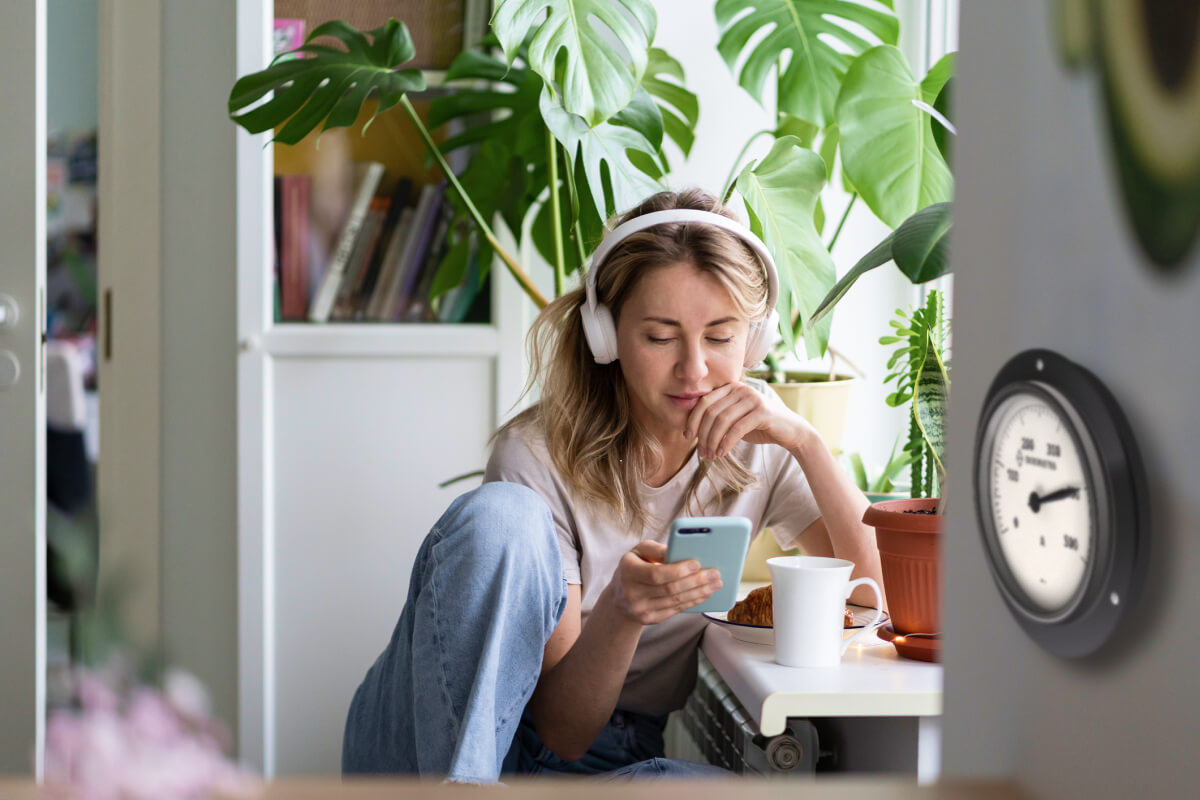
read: {"value": 400, "unit": "A"}
